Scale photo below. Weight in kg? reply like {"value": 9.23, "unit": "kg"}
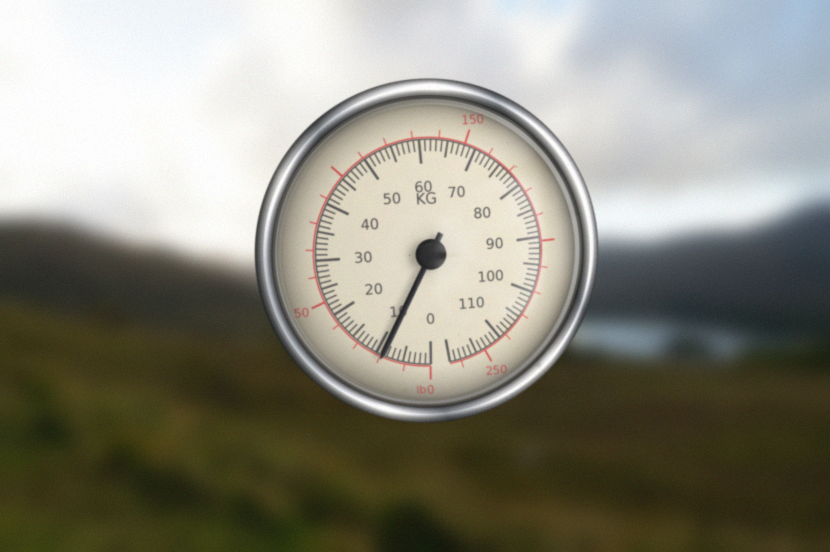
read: {"value": 9, "unit": "kg"}
